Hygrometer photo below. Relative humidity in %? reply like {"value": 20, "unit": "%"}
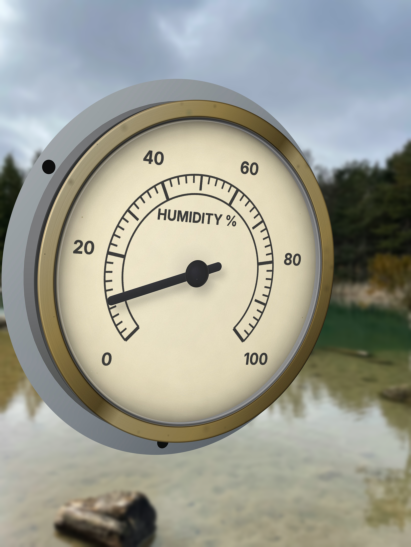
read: {"value": 10, "unit": "%"}
